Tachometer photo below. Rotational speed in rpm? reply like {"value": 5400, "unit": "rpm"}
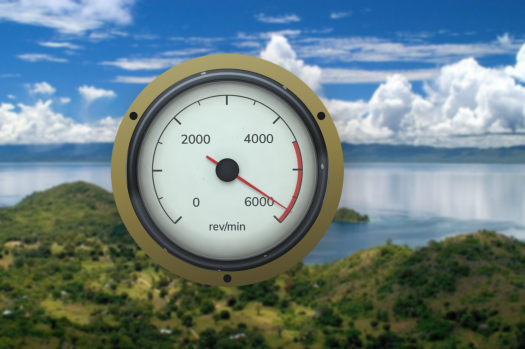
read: {"value": 5750, "unit": "rpm"}
